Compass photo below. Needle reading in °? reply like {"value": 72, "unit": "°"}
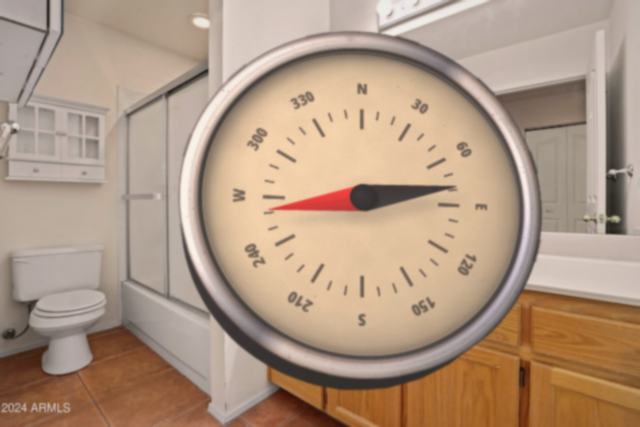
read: {"value": 260, "unit": "°"}
